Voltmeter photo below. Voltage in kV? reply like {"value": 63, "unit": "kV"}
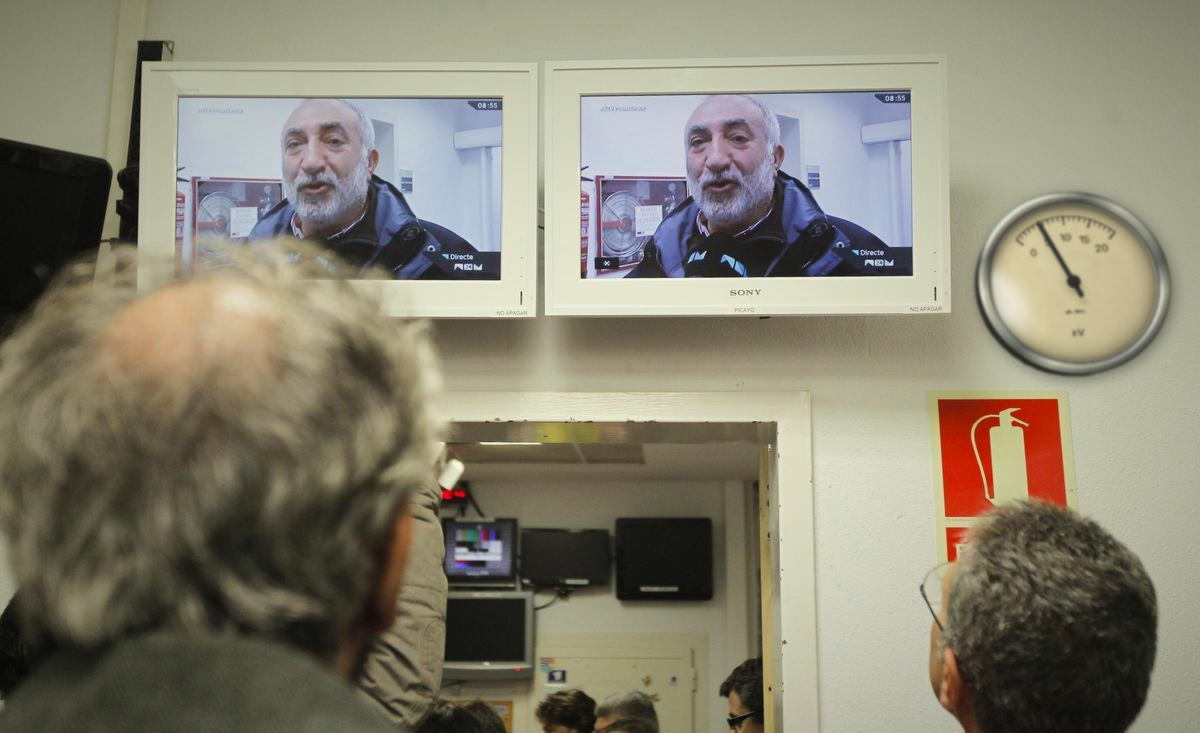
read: {"value": 5, "unit": "kV"}
